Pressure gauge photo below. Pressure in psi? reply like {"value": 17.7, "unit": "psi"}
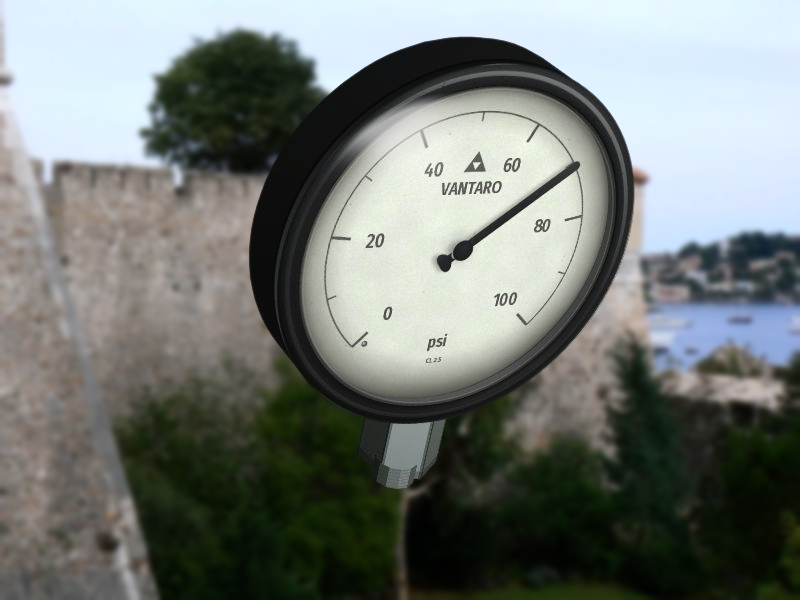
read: {"value": 70, "unit": "psi"}
